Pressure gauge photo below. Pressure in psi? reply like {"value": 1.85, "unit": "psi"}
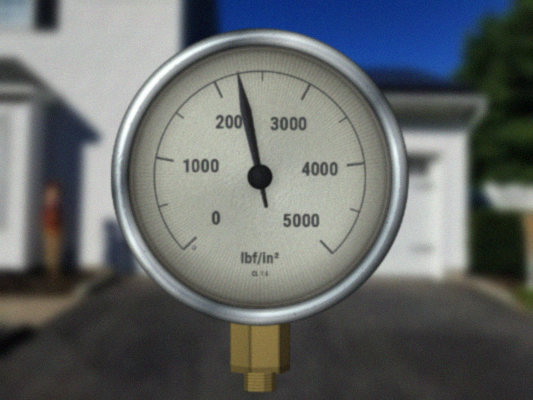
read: {"value": 2250, "unit": "psi"}
